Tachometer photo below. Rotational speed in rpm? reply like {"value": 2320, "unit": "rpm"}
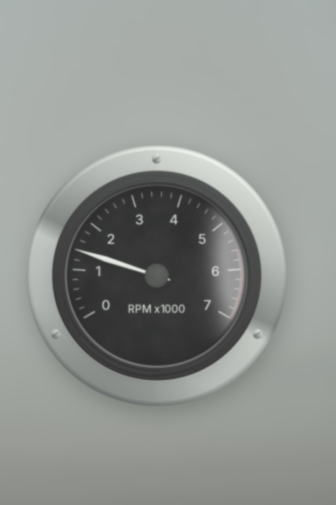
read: {"value": 1400, "unit": "rpm"}
